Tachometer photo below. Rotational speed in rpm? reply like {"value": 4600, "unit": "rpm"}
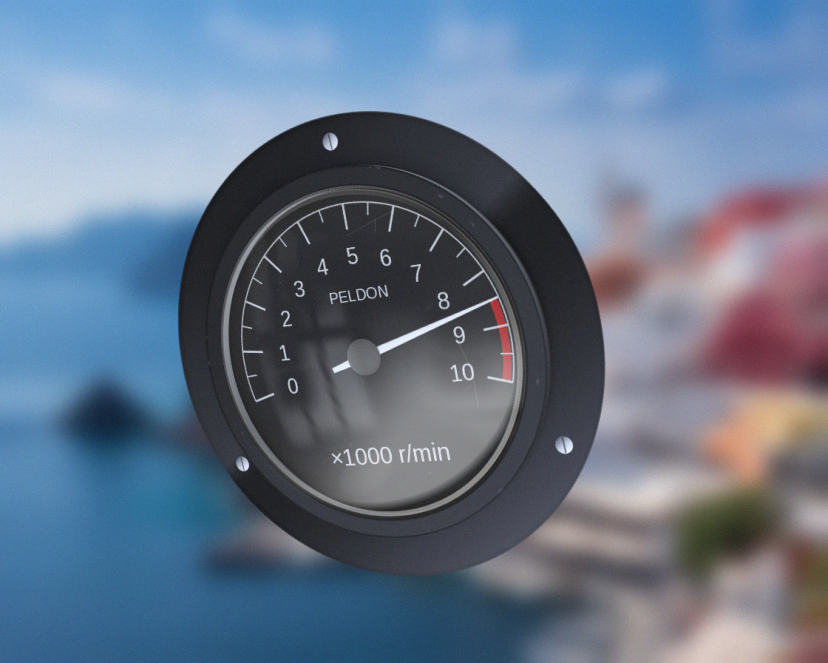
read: {"value": 8500, "unit": "rpm"}
